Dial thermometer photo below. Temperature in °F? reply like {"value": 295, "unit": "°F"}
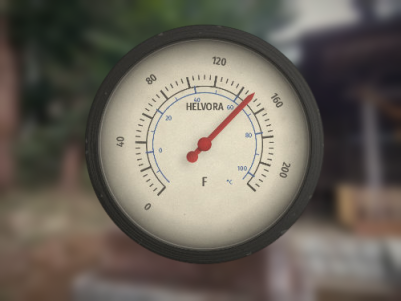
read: {"value": 148, "unit": "°F"}
